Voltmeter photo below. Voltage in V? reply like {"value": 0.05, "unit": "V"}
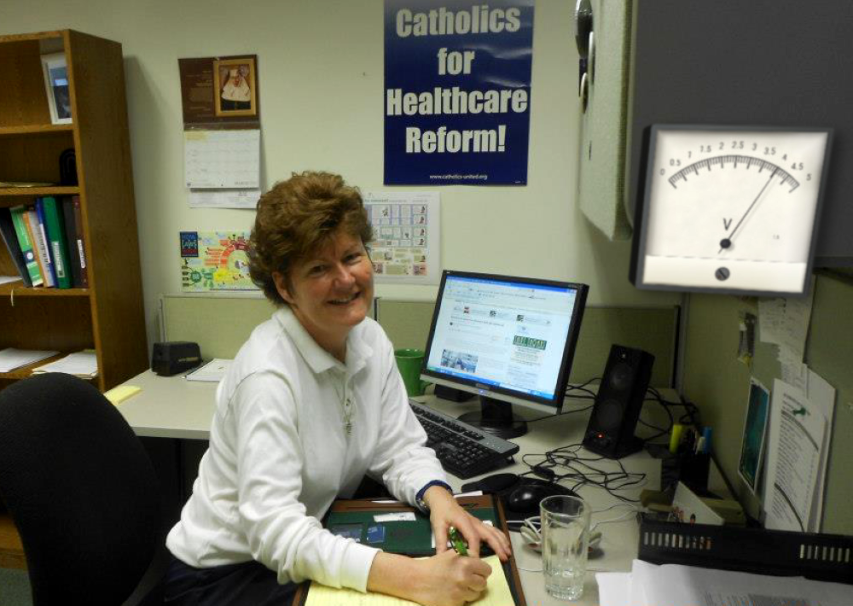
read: {"value": 4, "unit": "V"}
